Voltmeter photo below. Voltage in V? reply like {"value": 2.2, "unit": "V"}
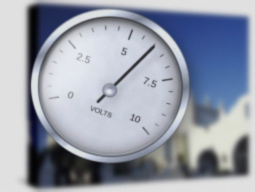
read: {"value": 6, "unit": "V"}
